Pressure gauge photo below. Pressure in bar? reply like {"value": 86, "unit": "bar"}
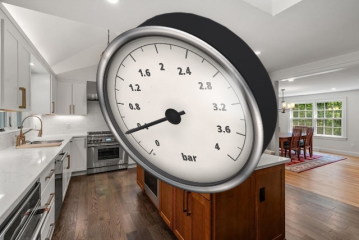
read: {"value": 0.4, "unit": "bar"}
